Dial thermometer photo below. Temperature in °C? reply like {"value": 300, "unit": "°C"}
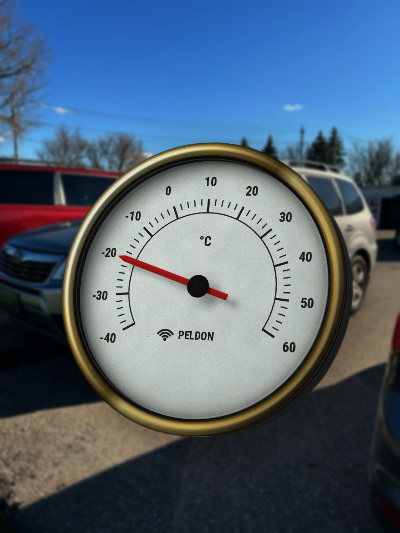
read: {"value": -20, "unit": "°C"}
